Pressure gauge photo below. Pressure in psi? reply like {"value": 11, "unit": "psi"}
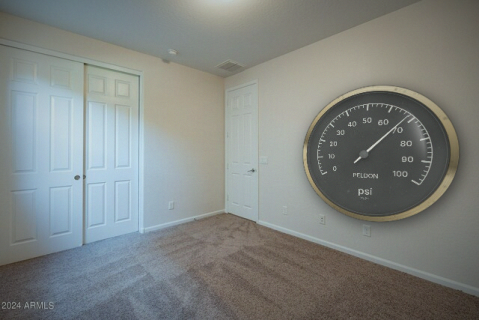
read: {"value": 68, "unit": "psi"}
